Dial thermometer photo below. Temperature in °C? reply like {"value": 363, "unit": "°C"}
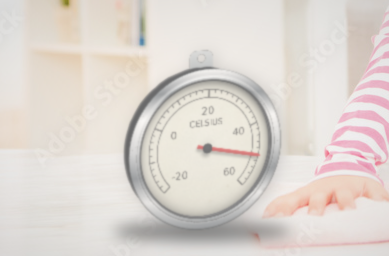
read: {"value": 50, "unit": "°C"}
